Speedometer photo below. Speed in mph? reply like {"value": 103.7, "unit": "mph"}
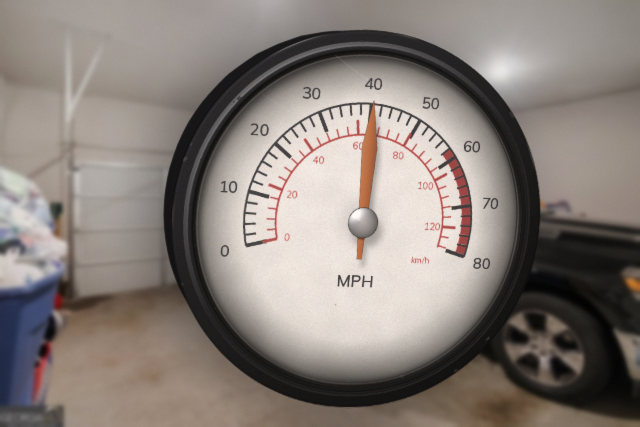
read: {"value": 40, "unit": "mph"}
